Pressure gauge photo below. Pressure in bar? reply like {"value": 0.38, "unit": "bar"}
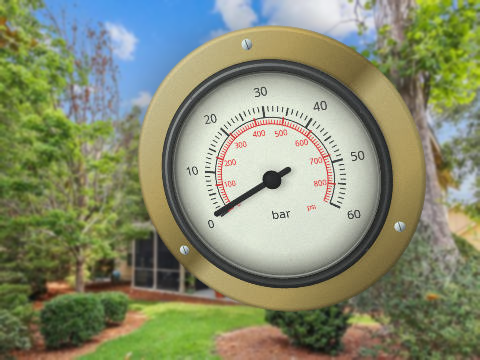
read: {"value": 1, "unit": "bar"}
